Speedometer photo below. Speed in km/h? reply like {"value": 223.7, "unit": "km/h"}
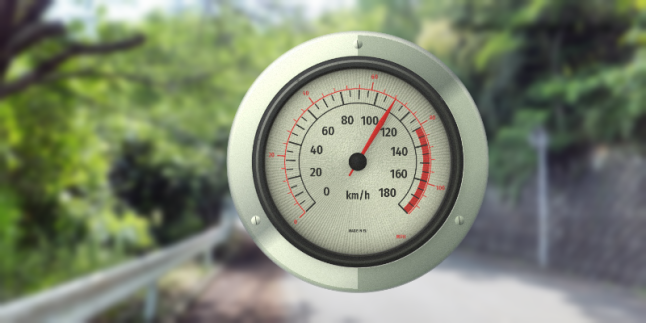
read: {"value": 110, "unit": "km/h"}
